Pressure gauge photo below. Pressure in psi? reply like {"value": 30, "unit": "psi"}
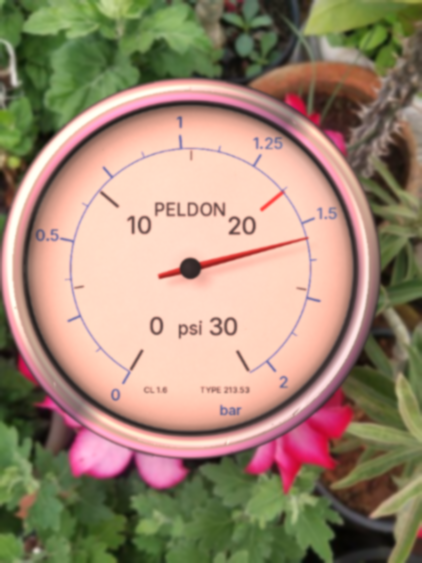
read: {"value": 22.5, "unit": "psi"}
